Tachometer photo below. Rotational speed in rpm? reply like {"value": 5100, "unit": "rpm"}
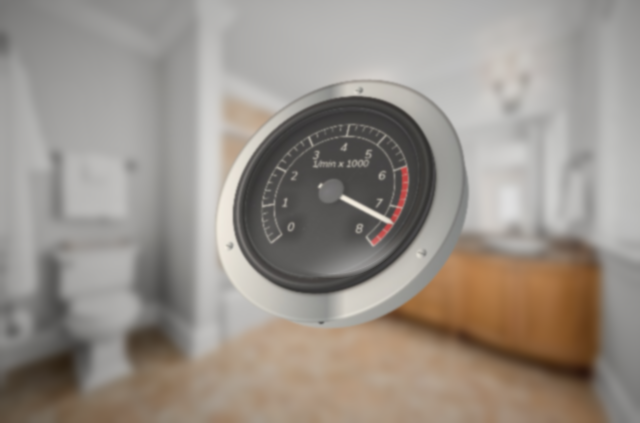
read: {"value": 7400, "unit": "rpm"}
